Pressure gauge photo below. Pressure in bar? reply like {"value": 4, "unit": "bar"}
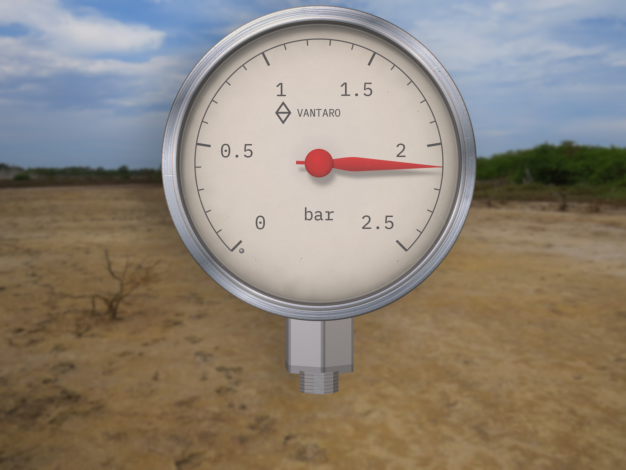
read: {"value": 2.1, "unit": "bar"}
